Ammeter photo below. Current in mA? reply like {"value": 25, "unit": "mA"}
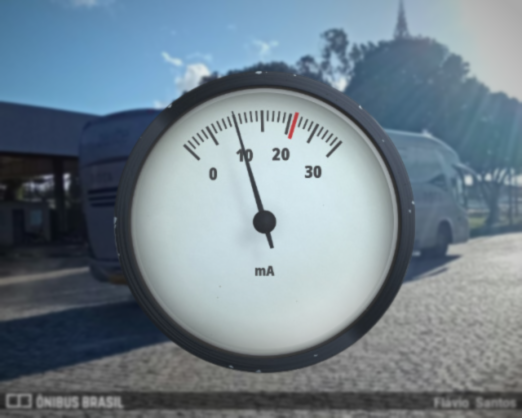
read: {"value": 10, "unit": "mA"}
